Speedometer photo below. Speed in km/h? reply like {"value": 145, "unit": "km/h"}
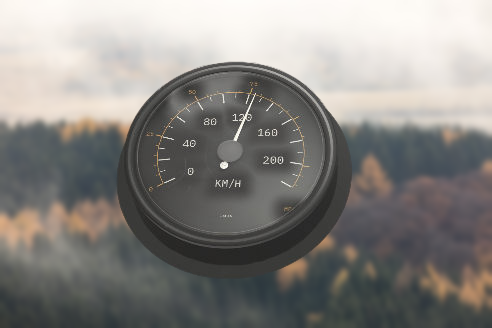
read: {"value": 125, "unit": "km/h"}
